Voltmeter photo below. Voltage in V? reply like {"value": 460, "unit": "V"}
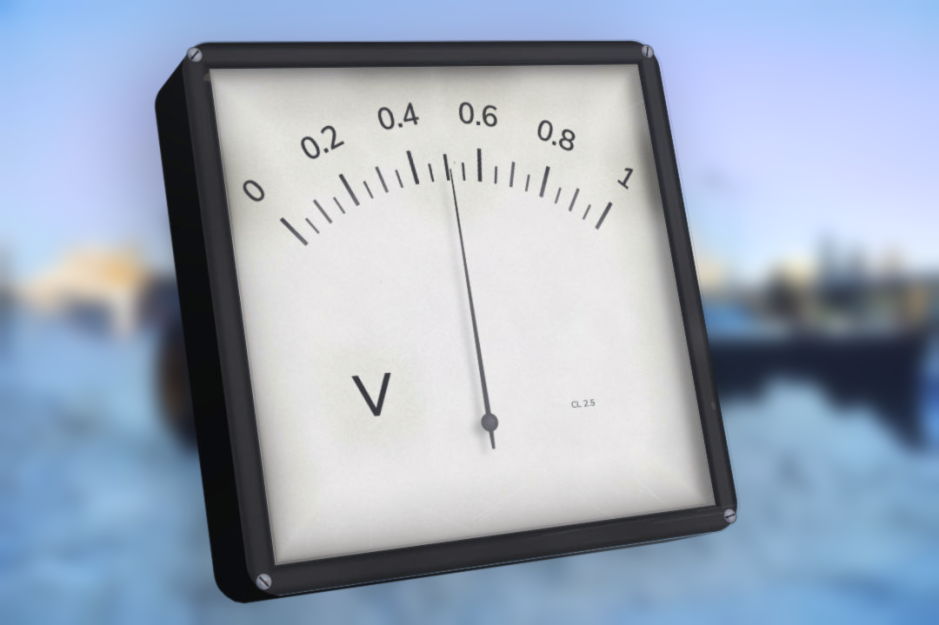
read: {"value": 0.5, "unit": "V"}
